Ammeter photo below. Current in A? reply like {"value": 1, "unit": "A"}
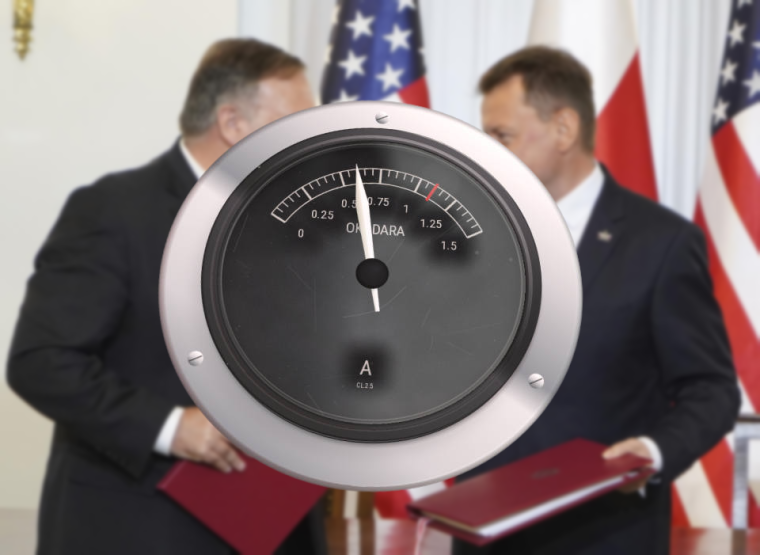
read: {"value": 0.6, "unit": "A"}
